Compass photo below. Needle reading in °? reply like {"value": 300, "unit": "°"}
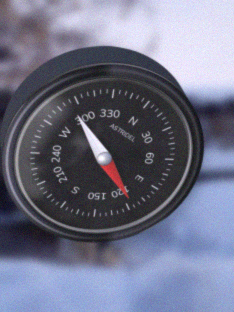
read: {"value": 115, "unit": "°"}
